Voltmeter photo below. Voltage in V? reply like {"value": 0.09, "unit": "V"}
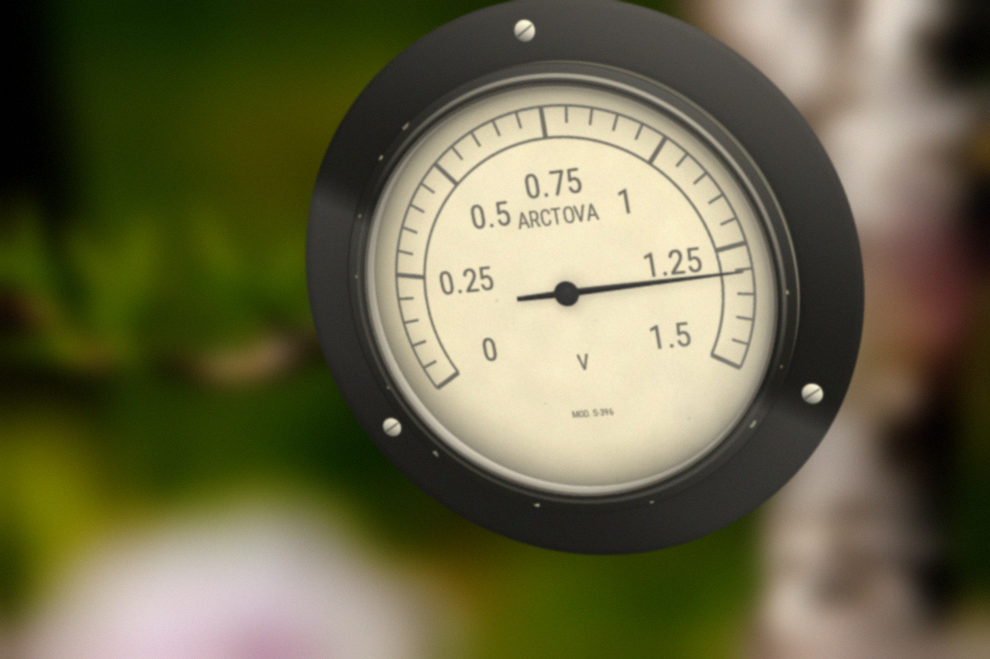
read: {"value": 1.3, "unit": "V"}
